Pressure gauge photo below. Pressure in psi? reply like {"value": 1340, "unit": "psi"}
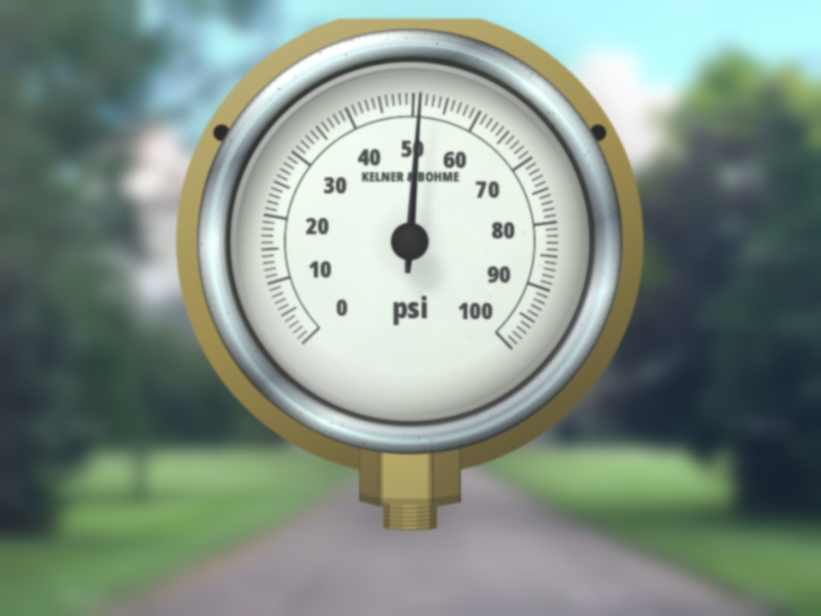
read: {"value": 51, "unit": "psi"}
